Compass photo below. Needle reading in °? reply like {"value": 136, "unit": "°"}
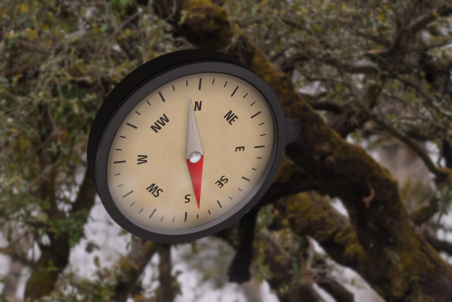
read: {"value": 170, "unit": "°"}
